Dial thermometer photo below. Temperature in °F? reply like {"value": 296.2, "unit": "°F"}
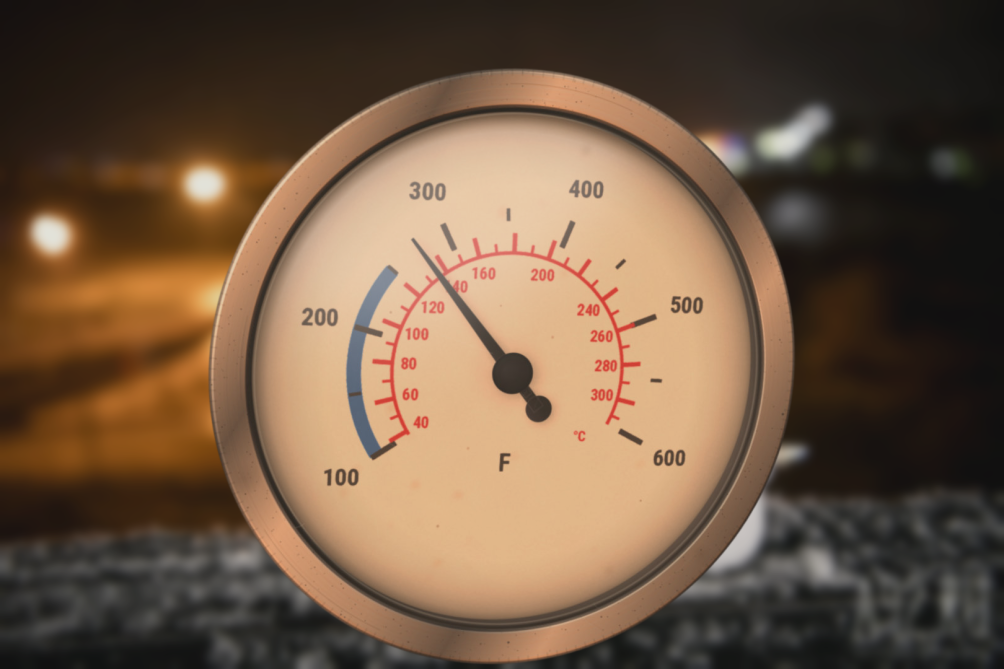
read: {"value": 275, "unit": "°F"}
